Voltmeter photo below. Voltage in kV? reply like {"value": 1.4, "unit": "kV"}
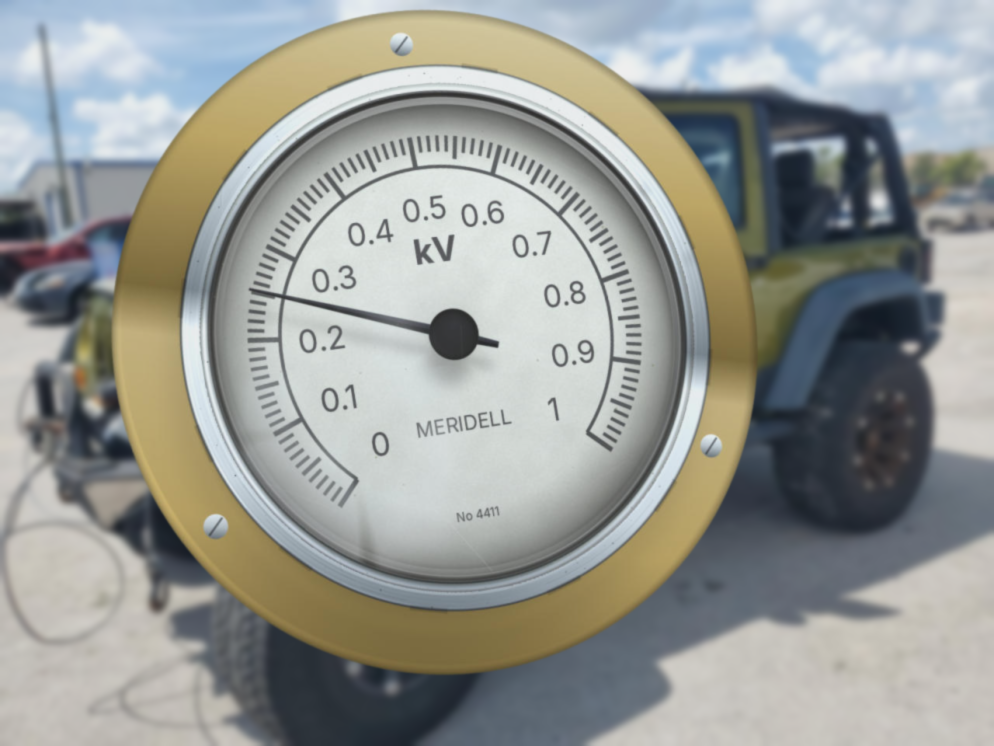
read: {"value": 0.25, "unit": "kV"}
